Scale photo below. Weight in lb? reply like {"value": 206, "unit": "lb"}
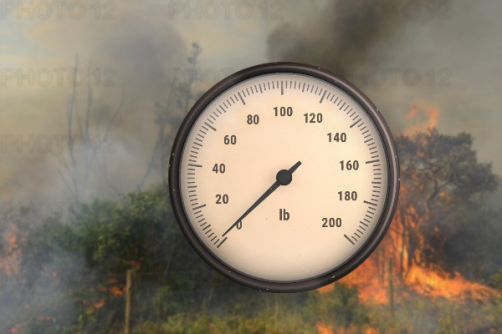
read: {"value": 2, "unit": "lb"}
